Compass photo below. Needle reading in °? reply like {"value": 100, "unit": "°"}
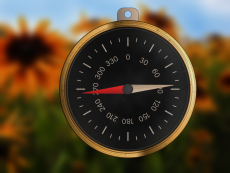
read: {"value": 265, "unit": "°"}
